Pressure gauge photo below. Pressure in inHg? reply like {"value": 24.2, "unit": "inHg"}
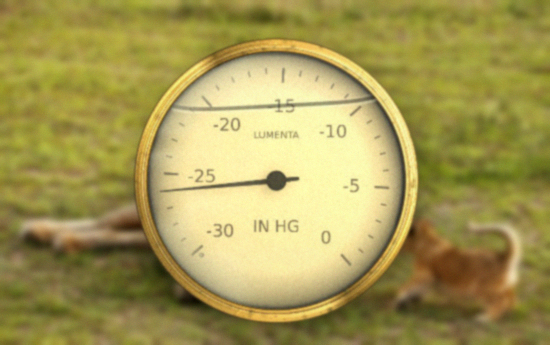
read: {"value": -26, "unit": "inHg"}
